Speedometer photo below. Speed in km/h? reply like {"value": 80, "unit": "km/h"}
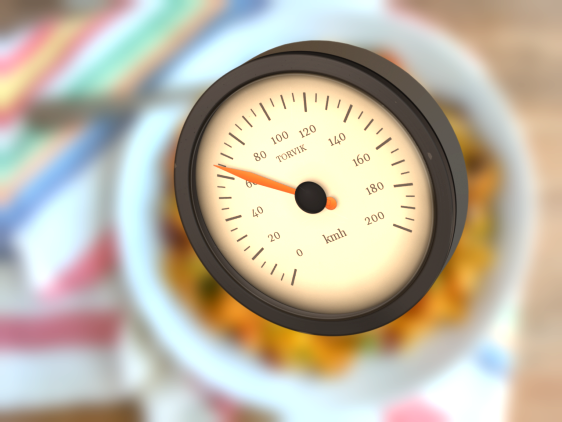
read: {"value": 65, "unit": "km/h"}
